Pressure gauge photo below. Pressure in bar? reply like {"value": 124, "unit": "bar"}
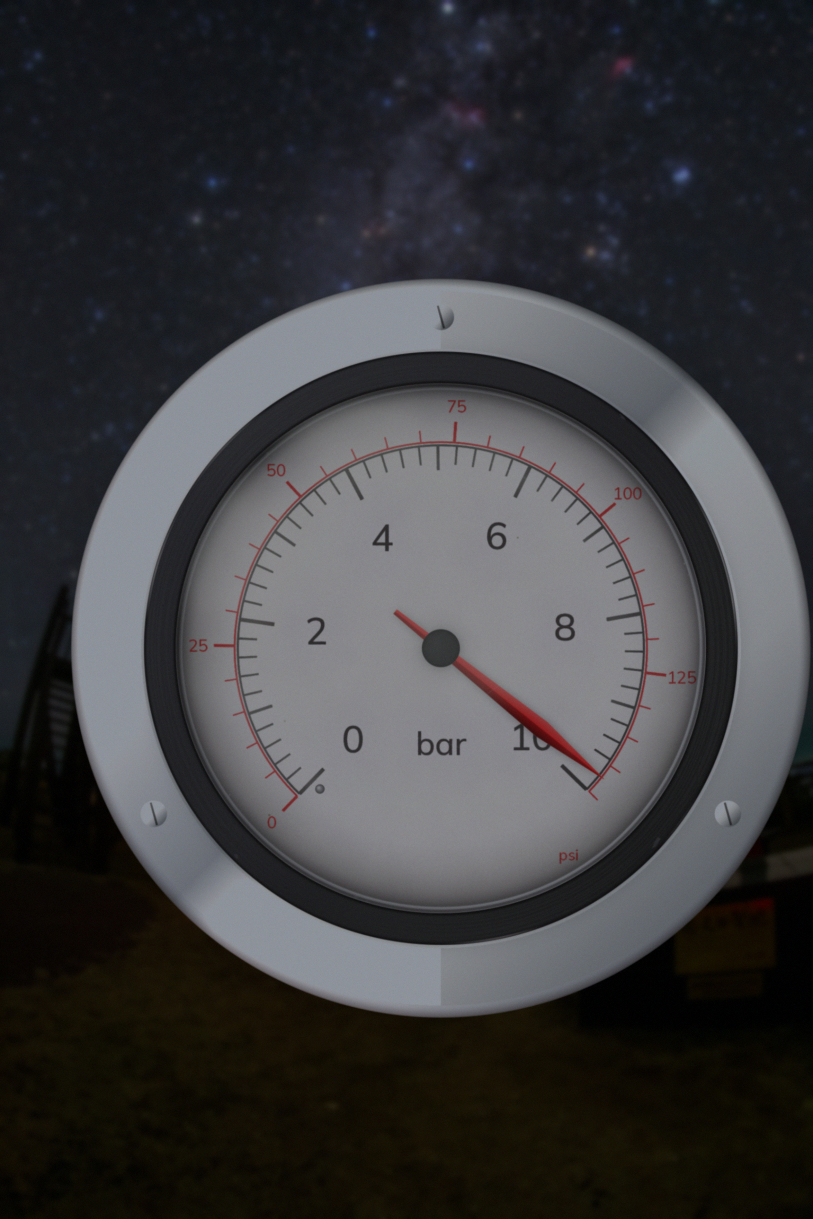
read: {"value": 9.8, "unit": "bar"}
